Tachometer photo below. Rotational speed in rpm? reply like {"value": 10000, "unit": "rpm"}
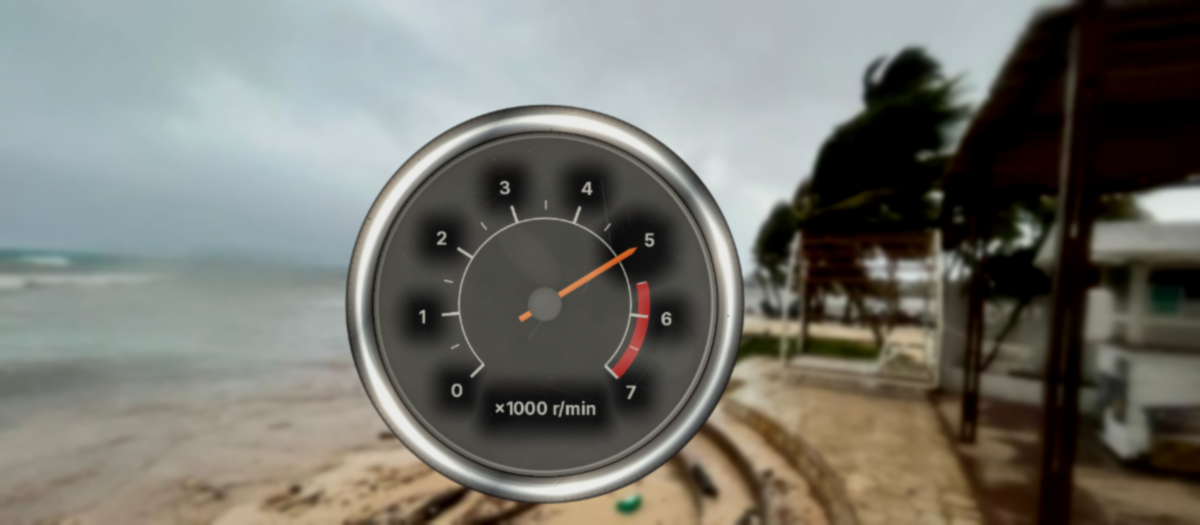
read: {"value": 5000, "unit": "rpm"}
